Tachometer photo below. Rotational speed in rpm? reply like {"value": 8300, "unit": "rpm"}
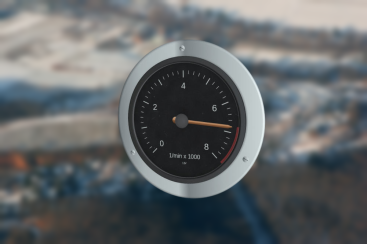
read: {"value": 6800, "unit": "rpm"}
